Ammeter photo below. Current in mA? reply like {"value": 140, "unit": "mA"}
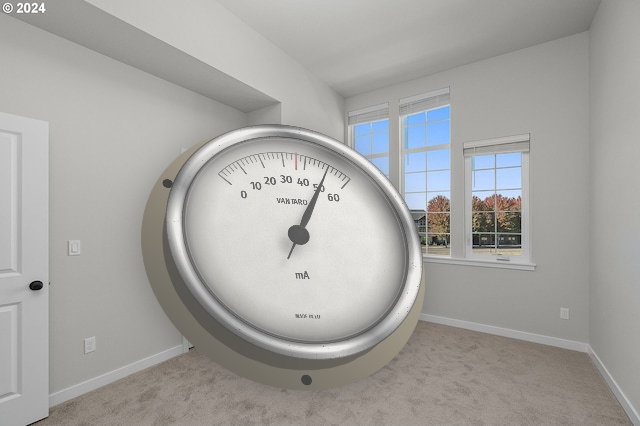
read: {"value": 50, "unit": "mA"}
